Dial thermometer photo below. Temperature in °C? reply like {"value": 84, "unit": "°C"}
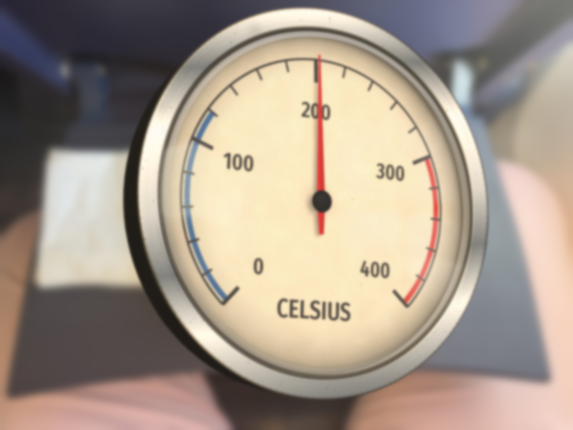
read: {"value": 200, "unit": "°C"}
